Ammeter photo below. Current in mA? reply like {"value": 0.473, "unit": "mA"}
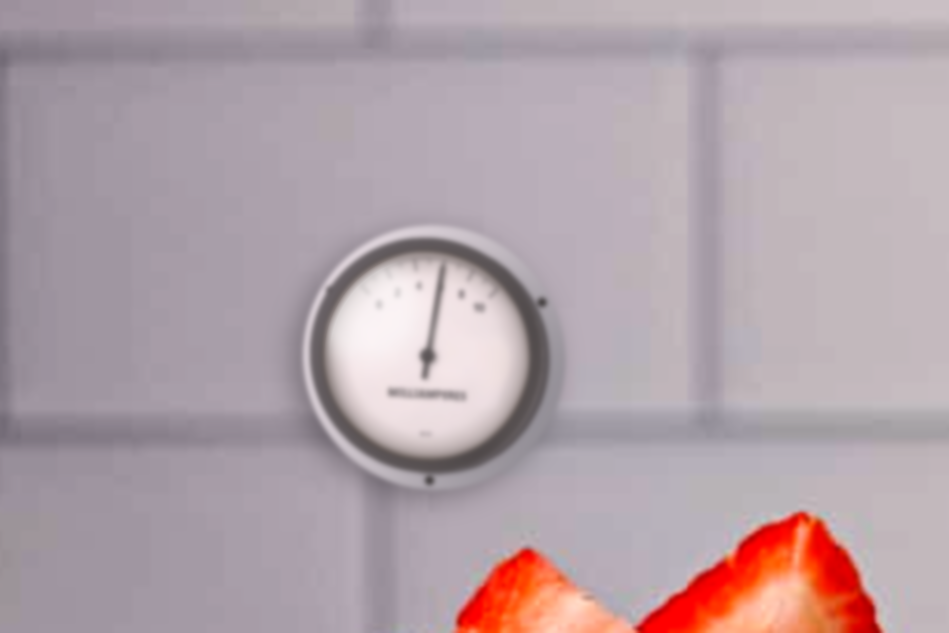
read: {"value": 6, "unit": "mA"}
